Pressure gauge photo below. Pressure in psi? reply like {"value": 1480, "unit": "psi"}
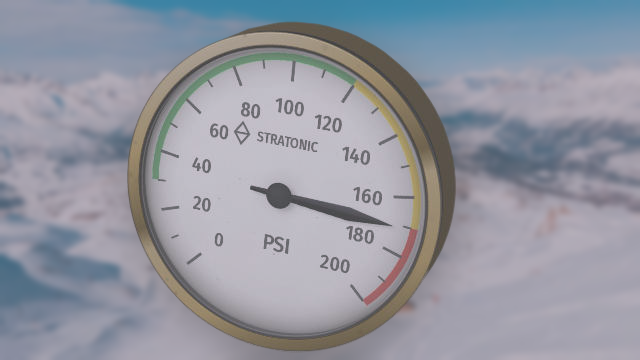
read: {"value": 170, "unit": "psi"}
